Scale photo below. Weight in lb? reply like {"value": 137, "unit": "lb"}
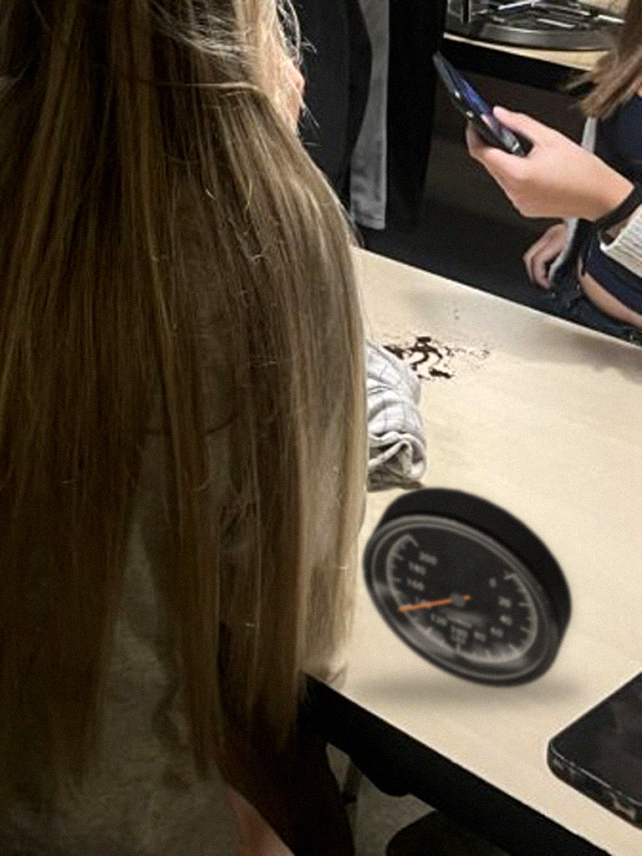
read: {"value": 140, "unit": "lb"}
